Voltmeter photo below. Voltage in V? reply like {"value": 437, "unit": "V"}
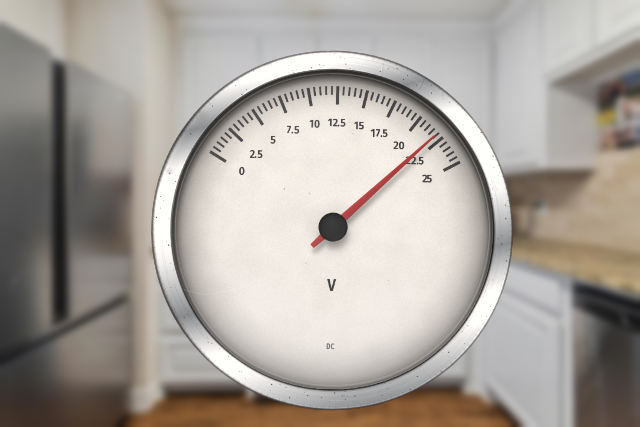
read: {"value": 22, "unit": "V"}
